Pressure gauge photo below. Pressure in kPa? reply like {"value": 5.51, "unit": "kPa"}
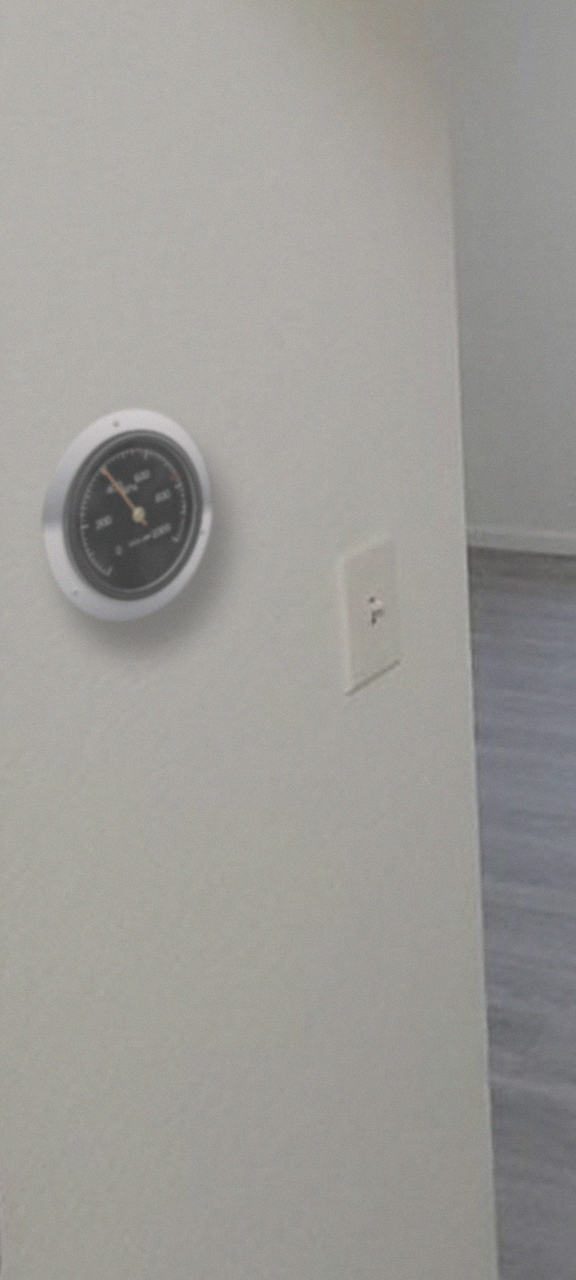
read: {"value": 400, "unit": "kPa"}
